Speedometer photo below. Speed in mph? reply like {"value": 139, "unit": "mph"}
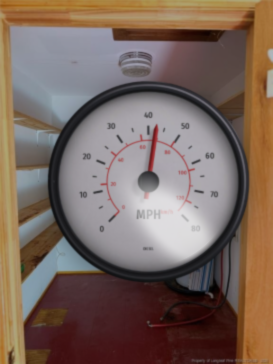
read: {"value": 42.5, "unit": "mph"}
